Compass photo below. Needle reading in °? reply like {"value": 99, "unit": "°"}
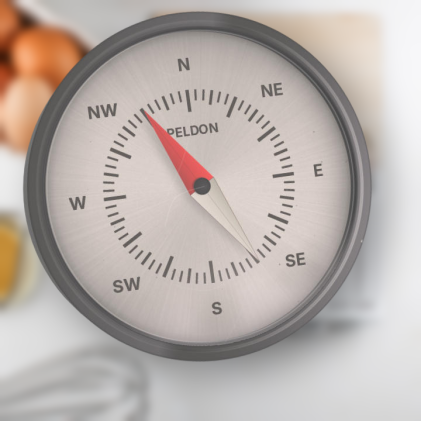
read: {"value": 330, "unit": "°"}
